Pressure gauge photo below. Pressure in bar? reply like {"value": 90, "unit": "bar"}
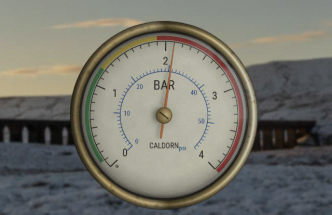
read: {"value": 2.1, "unit": "bar"}
